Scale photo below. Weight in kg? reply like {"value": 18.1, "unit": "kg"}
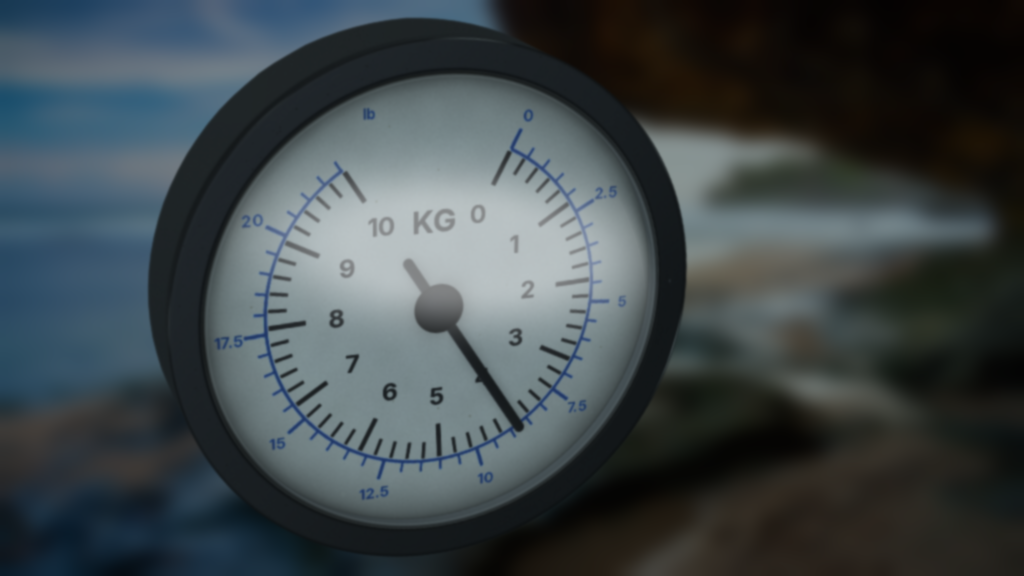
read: {"value": 4, "unit": "kg"}
